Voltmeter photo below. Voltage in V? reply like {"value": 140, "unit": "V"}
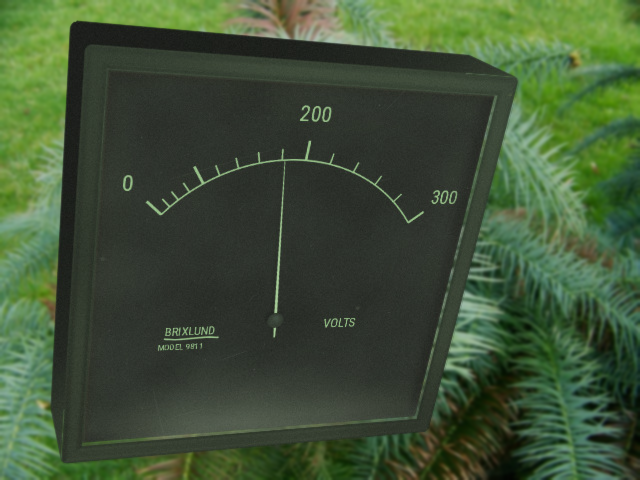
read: {"value": 180, "unit": "V"}
